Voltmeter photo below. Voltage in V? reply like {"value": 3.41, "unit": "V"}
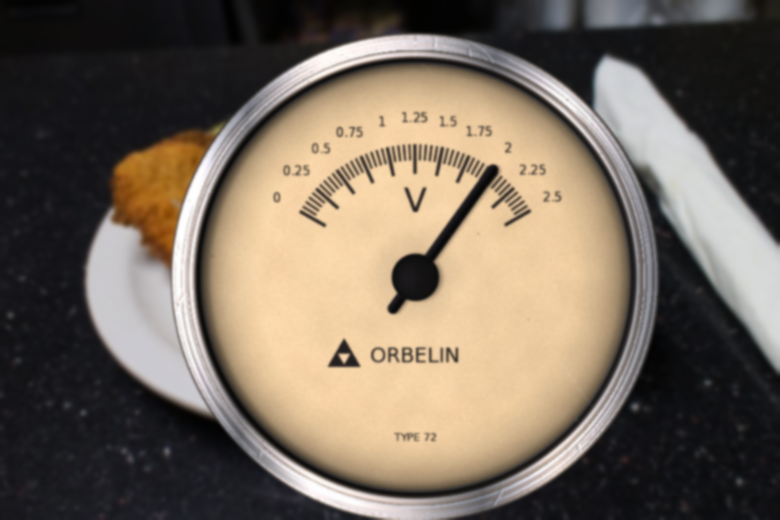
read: {"value": 2, "unit": "V"}
